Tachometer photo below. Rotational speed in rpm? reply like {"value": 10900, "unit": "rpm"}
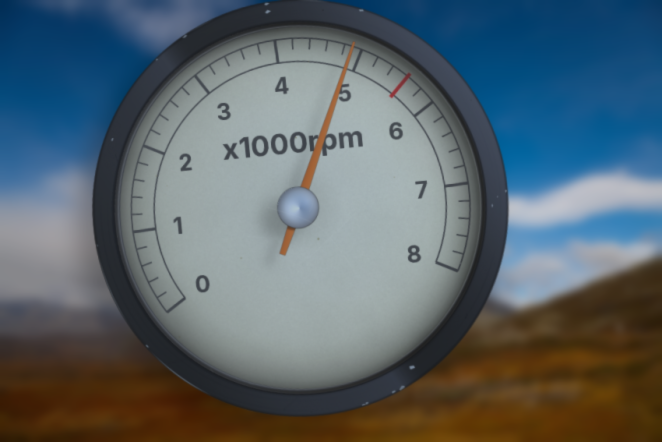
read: {"value": 4900, "unit": "rpm"}
